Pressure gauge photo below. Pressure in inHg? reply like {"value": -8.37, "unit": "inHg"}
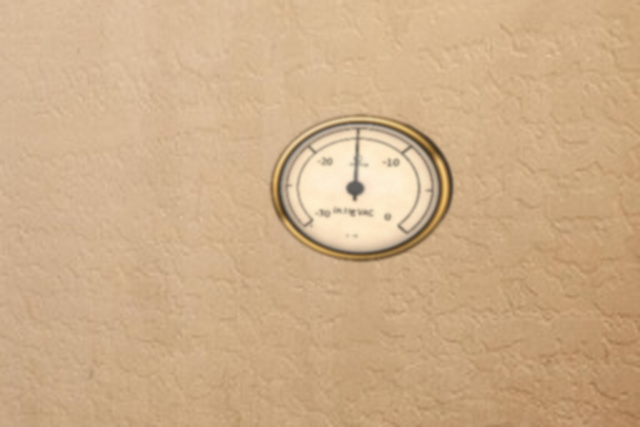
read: {"value": -15, "unit": "inHg"}
